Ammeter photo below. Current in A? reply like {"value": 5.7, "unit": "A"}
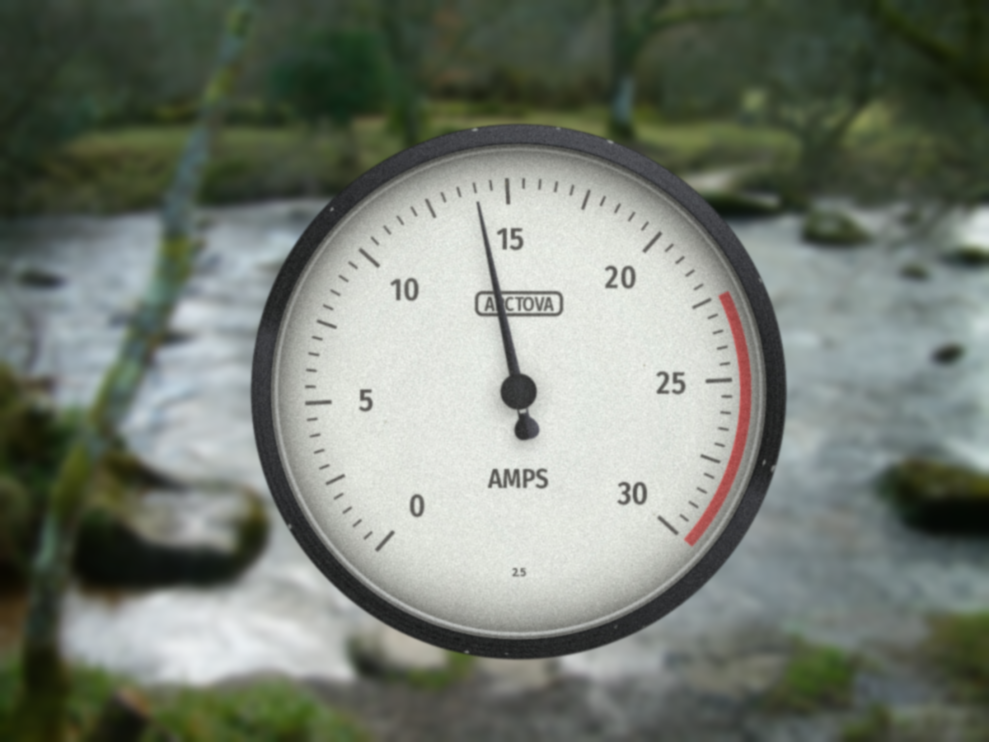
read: {"value": 14, "unit": "A"}
